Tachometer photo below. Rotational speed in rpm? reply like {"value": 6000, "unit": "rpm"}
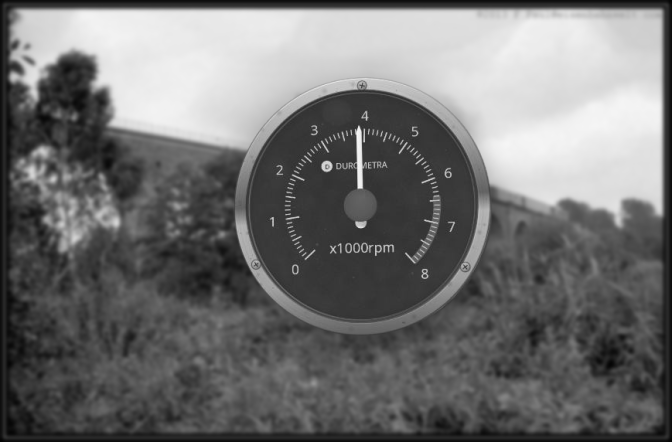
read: {"value": 3900, "unit": "rpm"}
